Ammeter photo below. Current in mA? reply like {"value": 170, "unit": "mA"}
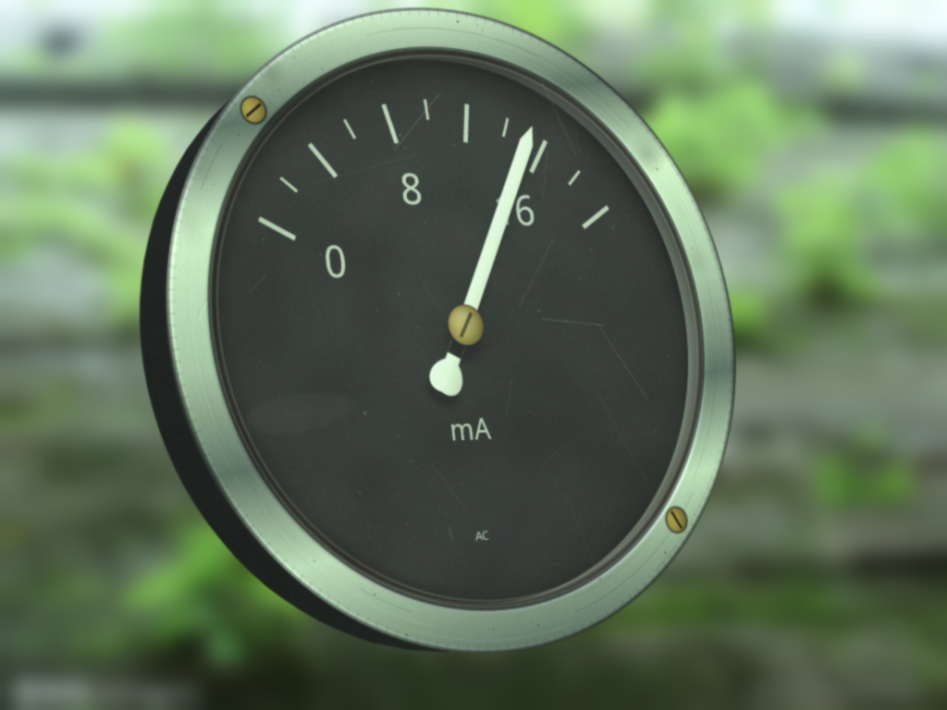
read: {"value": 15, "unit": "mA"}
